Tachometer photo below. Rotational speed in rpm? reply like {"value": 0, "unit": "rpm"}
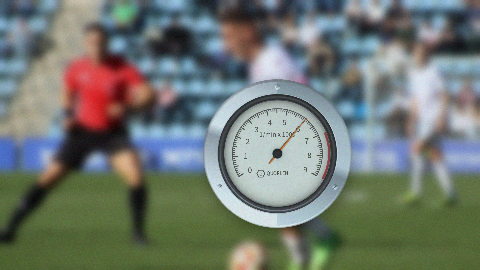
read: {"value": 6000, "unit": "rpm"}
